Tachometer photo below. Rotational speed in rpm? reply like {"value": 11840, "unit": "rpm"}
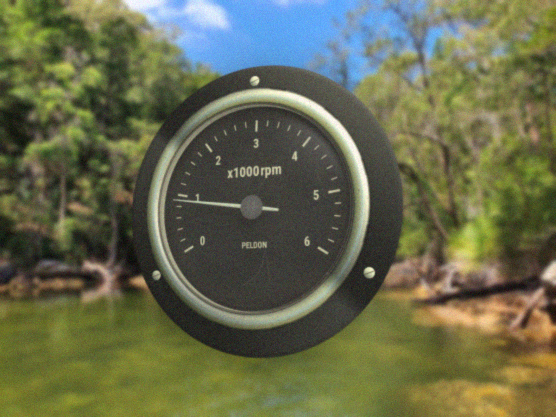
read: {"value": 900, "unit": "rpm"}
